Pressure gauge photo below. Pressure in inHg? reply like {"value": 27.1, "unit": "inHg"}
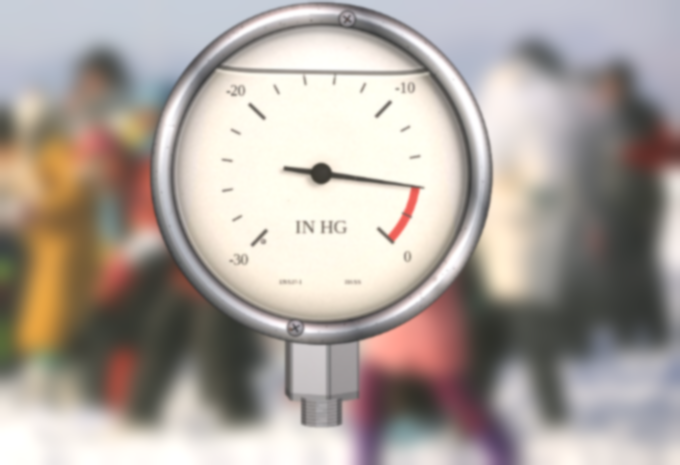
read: {"value": -4, "unit": "inHg"}
